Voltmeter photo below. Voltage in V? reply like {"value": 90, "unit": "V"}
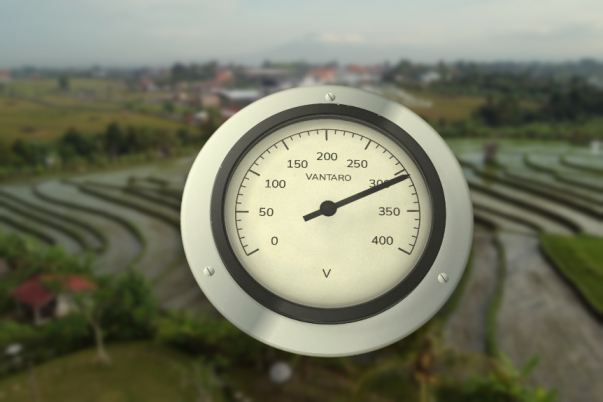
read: {"value": 310, "unit": "V"}
